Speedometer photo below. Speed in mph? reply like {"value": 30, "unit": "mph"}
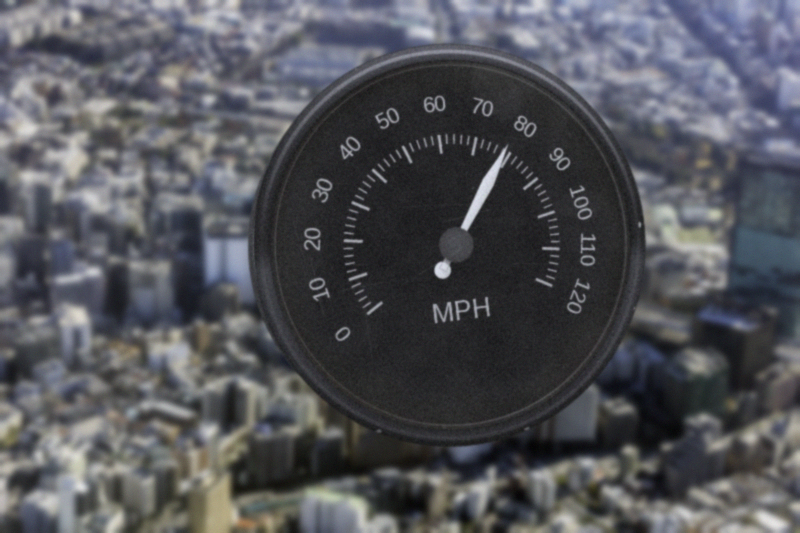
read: {"value": 78, "unit": "mph"}
